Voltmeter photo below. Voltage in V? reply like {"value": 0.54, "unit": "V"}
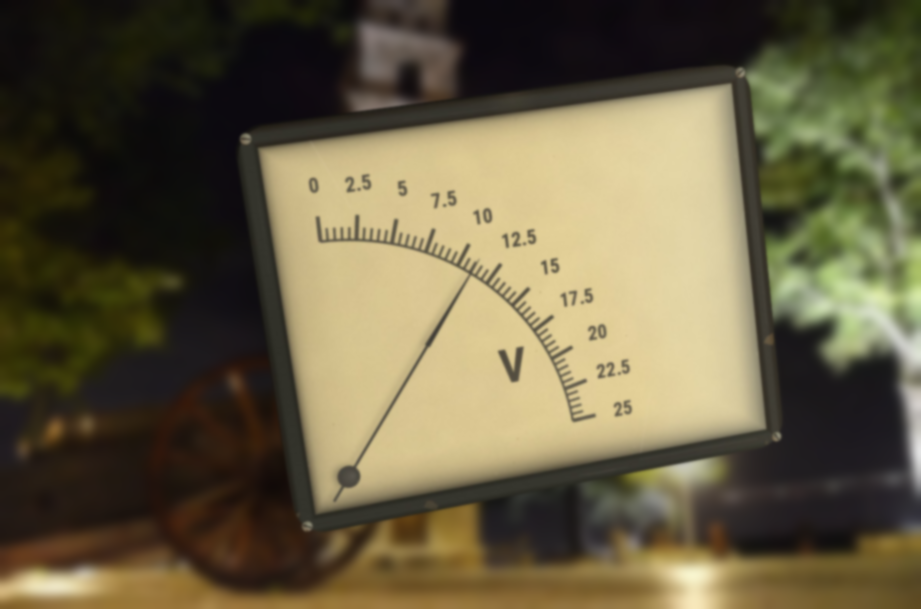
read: {"value": 11, "unit": "V"}
